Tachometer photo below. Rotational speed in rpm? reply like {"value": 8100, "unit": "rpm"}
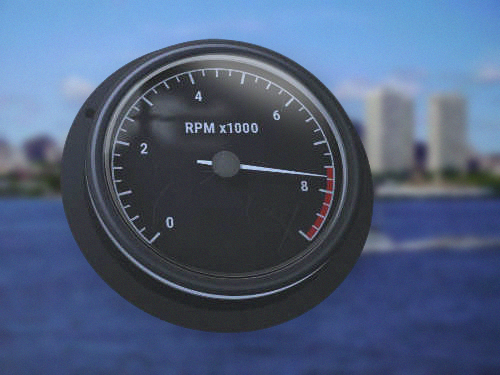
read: {"value": 7750, "unit": "rpm"}
